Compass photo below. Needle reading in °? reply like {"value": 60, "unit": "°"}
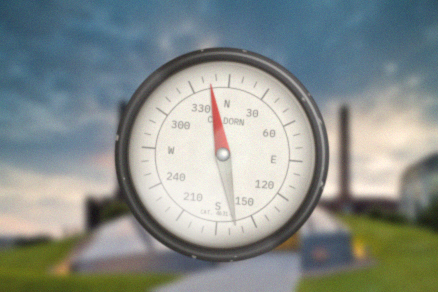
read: {"value": 345, "unit": "°"}
